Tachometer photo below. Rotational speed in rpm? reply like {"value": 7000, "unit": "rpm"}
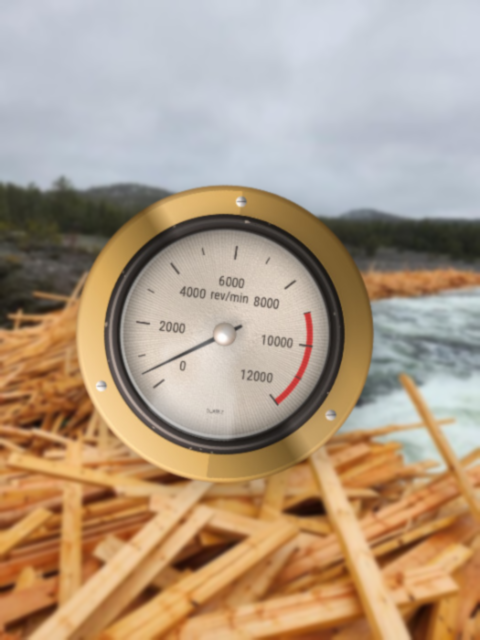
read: {"value": 500, "unit": "rpm"}
